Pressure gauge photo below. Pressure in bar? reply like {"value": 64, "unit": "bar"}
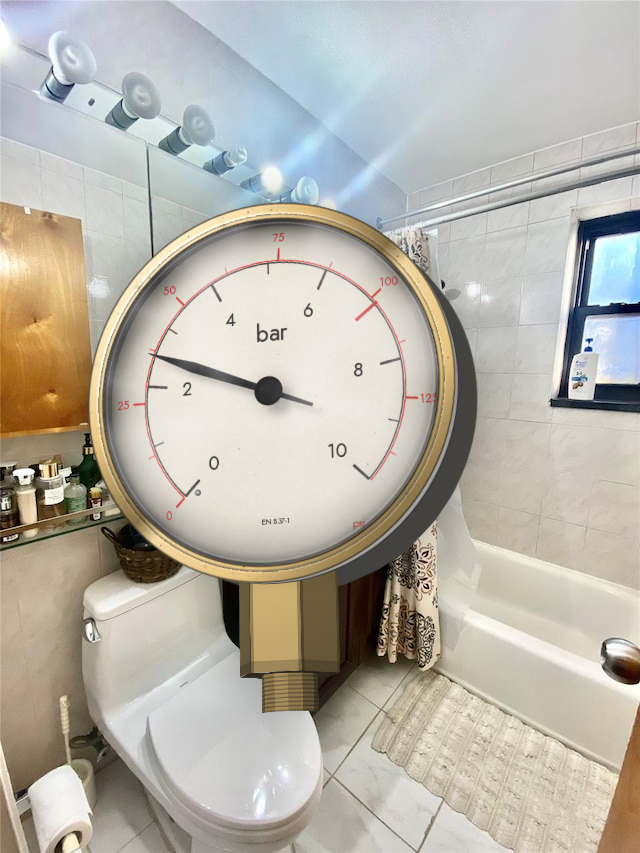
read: {"value": 2.5, "unit": "bar"}
